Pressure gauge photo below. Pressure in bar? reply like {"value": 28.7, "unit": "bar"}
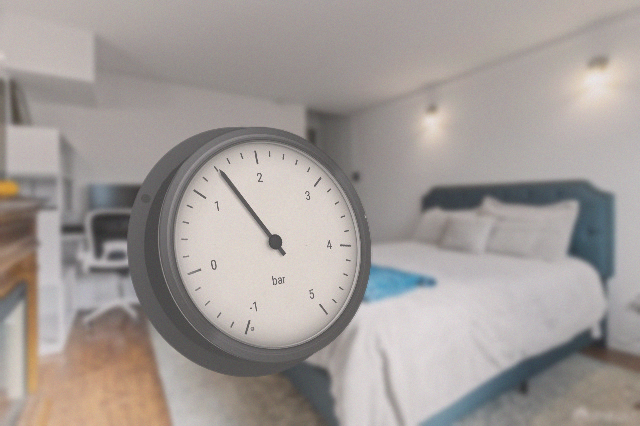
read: {"value": 1.4, "unit": "bar"}
